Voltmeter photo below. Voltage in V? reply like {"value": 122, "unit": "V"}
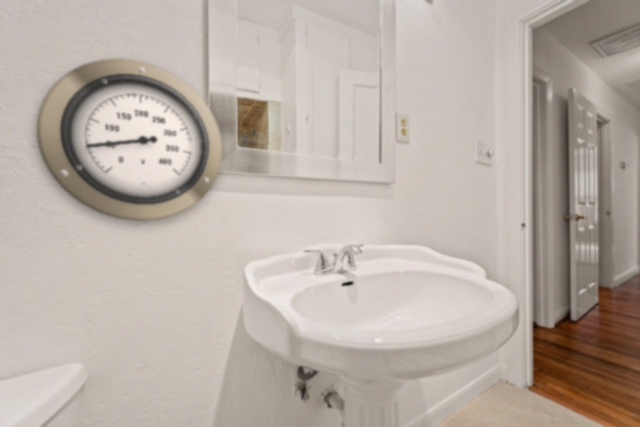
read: {"value": 50, "unit": "V"}
